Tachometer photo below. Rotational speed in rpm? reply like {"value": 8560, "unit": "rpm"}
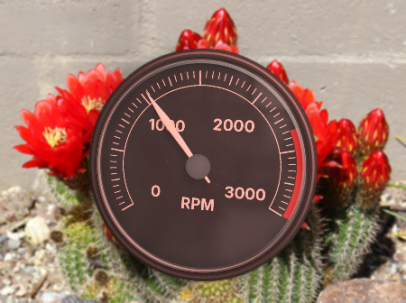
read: {"value": 1050, "unit": "rpm"}
